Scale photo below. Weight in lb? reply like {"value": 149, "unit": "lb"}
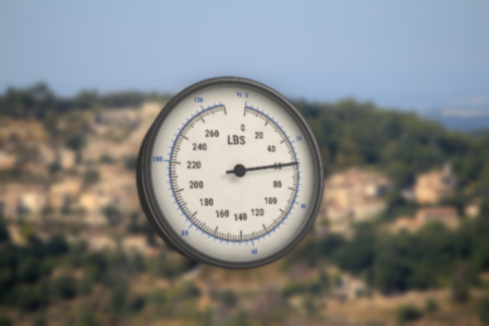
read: {"value": 60, "unit": "lb"}
